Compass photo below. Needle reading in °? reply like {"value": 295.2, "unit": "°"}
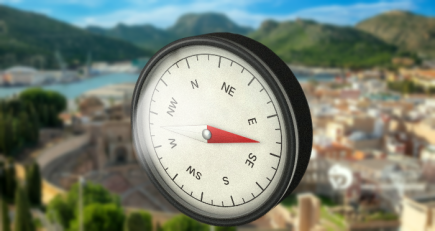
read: {"value": 110, "unit": "°"}
